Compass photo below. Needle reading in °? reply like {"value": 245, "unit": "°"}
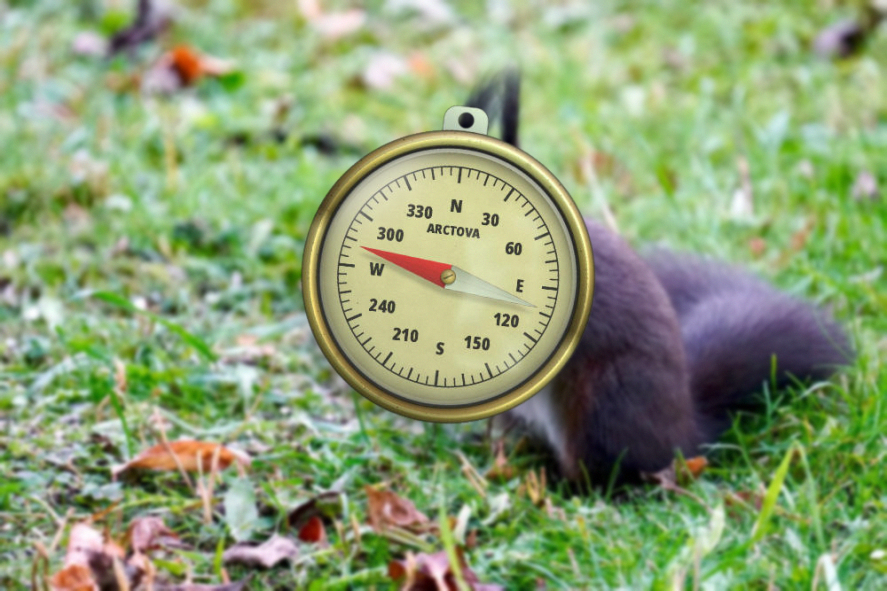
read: {"value": 282.5, "unit": "°"}
